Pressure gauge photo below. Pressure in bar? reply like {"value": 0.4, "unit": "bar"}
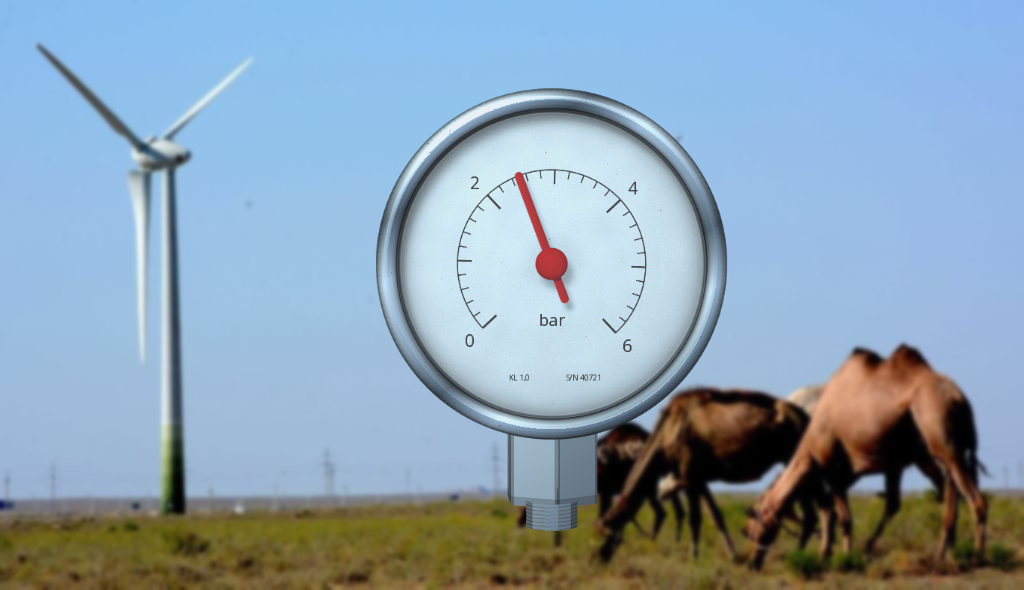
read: {"value": 2.5, "unit": "bar"}
